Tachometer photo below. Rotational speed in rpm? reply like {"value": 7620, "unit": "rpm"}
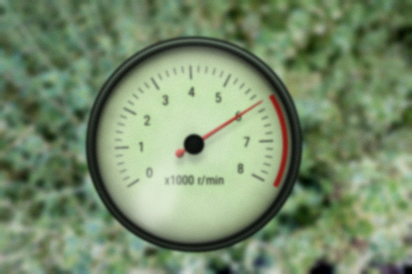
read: {"value": 6000, "unit": "rpm"}
